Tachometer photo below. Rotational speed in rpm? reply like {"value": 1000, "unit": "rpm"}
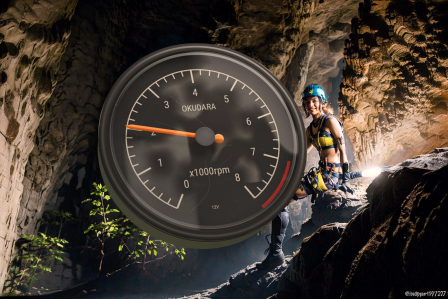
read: {"value": 2000, "unit": "rpm"}
